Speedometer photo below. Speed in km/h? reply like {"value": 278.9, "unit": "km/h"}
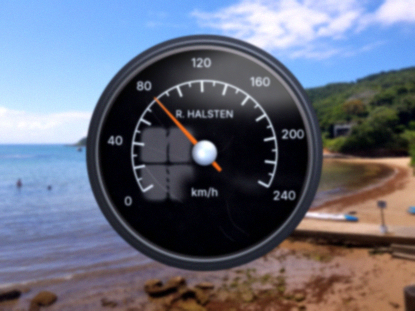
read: {"value": 80, "unit": "km/h"}
